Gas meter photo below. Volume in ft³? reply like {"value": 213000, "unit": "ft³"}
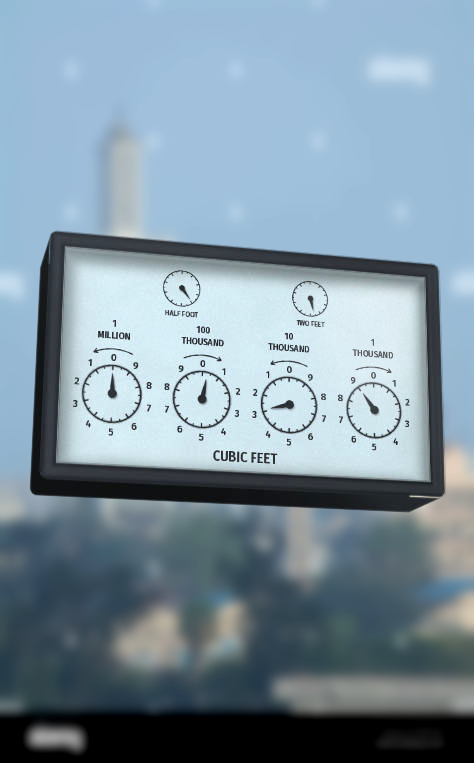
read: {"value": 2900, "unit": "ft³"}
